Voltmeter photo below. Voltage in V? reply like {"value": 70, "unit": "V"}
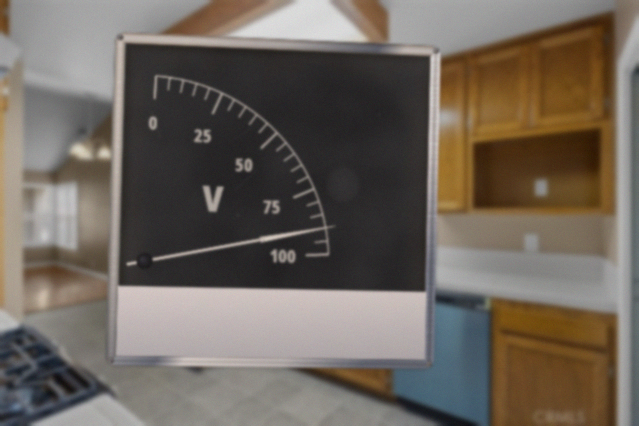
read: {"value": 90, "unit": "V"}
